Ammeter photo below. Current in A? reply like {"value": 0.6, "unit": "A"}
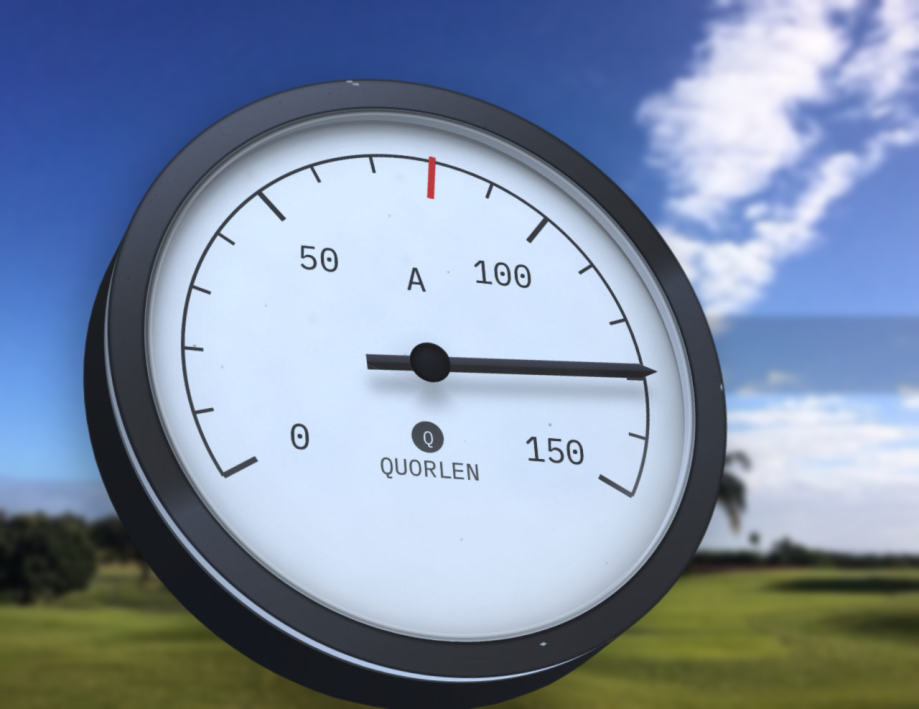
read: {"value": 130, "unit": "A"}
